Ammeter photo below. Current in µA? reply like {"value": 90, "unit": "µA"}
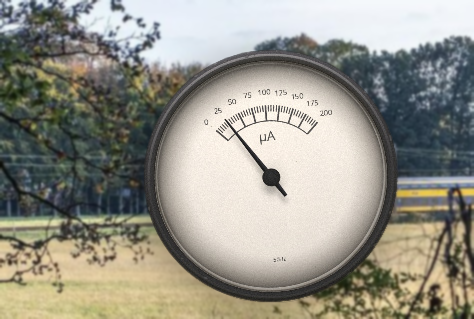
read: {"value": 25, "unit": "µA"}
